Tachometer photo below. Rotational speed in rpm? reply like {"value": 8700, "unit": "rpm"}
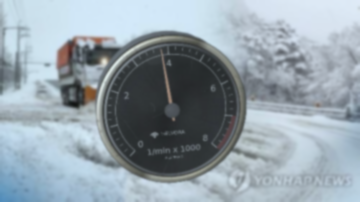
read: {"value": 3800, "unit": "rpm"}
